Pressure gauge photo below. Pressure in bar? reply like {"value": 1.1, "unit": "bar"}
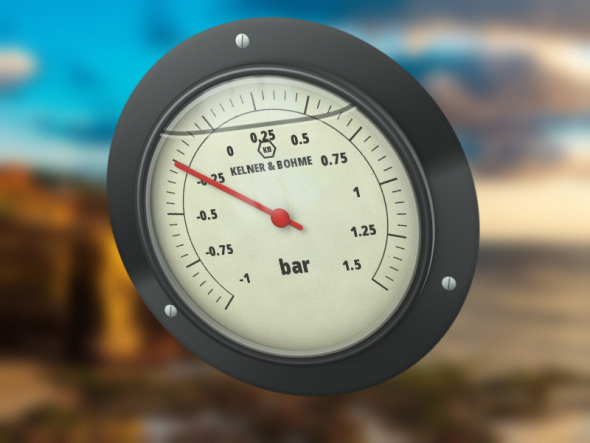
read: {"value": -0.25, "unit": "bar"}
